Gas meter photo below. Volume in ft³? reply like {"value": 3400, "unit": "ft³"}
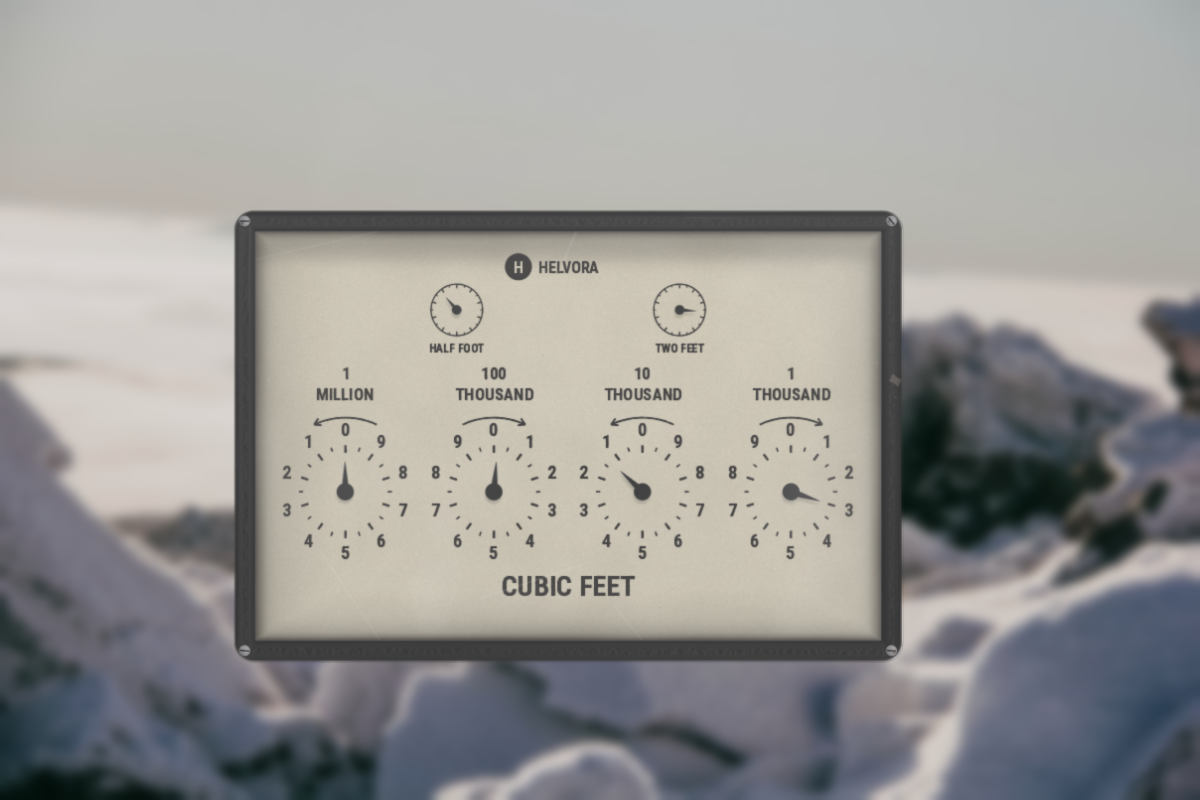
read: {"value": 1300, "unit": "ft³"}
